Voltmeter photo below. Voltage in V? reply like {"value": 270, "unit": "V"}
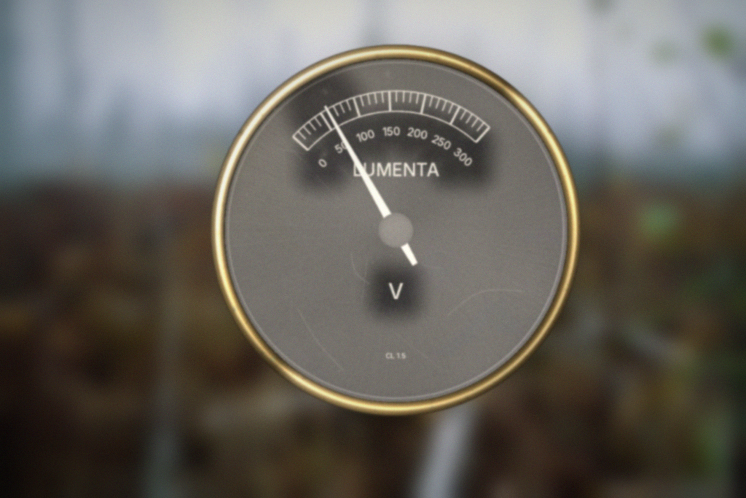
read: {"value": 60, "unit": "V"}
